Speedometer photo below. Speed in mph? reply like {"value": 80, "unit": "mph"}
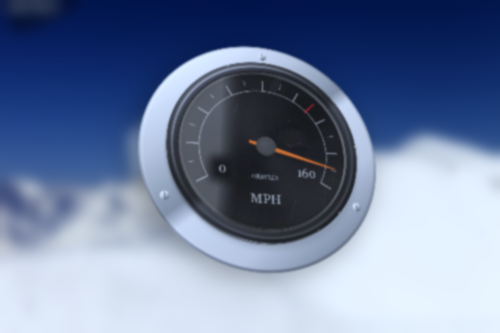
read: {"value": 150, "unit": "mph"}
